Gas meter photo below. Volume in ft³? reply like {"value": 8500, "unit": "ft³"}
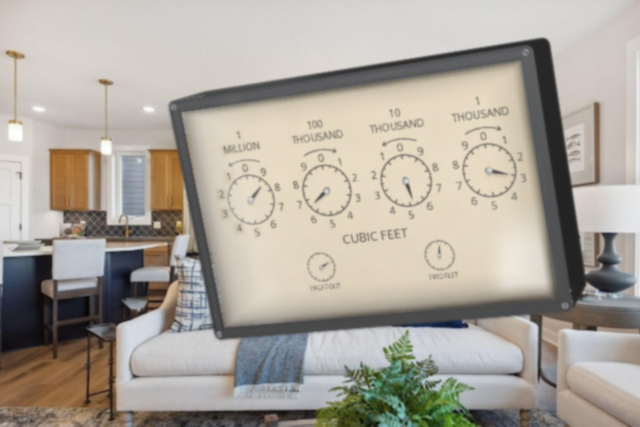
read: {"value": 865300, "unit": "ft³"}
